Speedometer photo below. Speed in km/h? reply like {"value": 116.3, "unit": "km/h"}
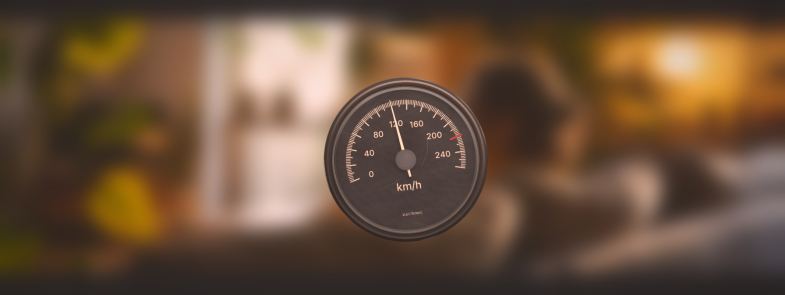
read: {"value": 120, "unit": "km/h"}
